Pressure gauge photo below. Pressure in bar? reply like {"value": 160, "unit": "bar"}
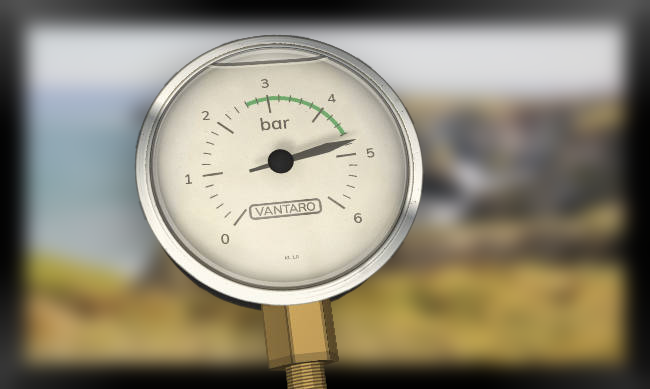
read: {"value": 4.8, "unit": "bar"}
